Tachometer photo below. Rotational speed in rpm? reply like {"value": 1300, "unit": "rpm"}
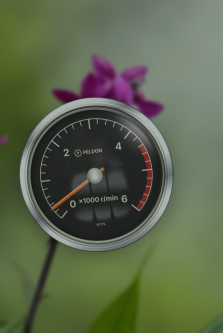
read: {"value": 300, "unit": "rpm"}
